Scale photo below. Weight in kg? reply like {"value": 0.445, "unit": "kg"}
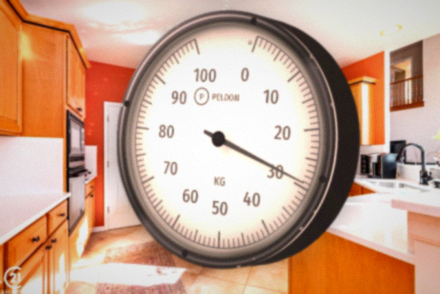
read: {"value": 29, "unit": "kg"}
